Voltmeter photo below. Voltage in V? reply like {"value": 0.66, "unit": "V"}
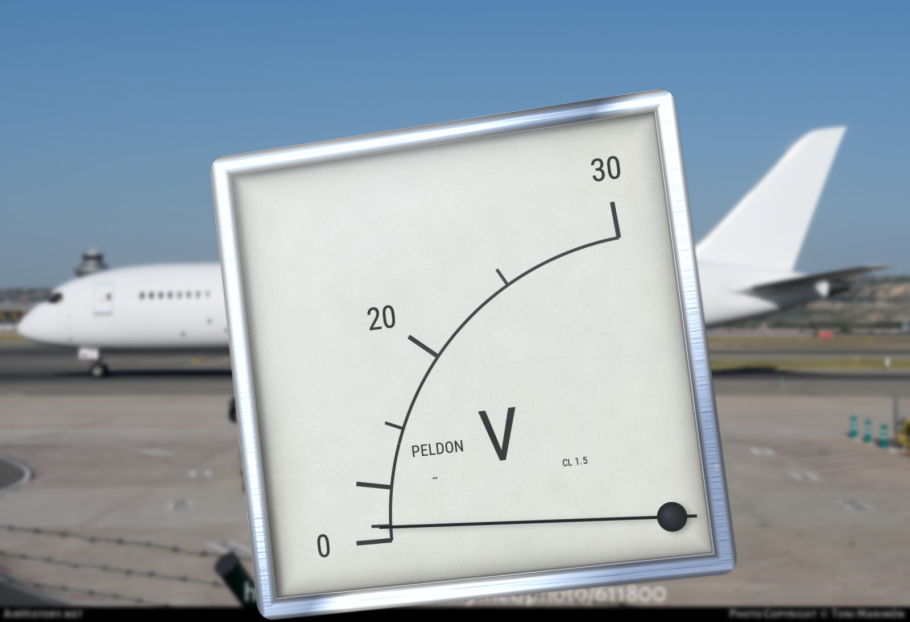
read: {"value": 5, "unit": "V"}
